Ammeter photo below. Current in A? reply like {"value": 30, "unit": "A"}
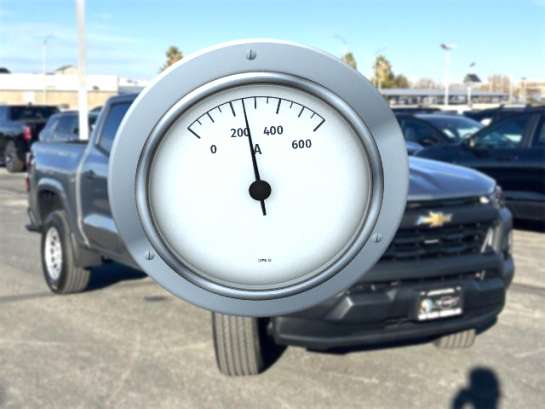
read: {"value": 250, "unit": "A"}
